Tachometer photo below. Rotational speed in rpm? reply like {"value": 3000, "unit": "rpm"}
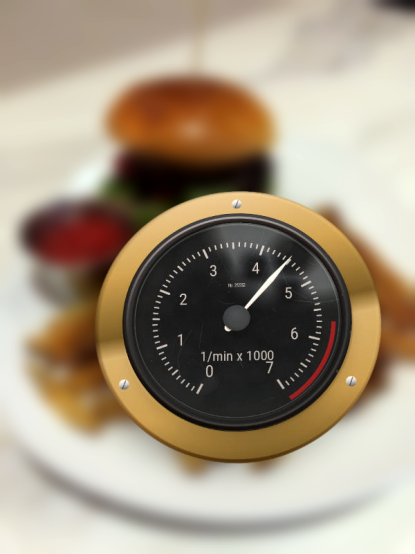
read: {"value": 4500, "unit": "rpm"}
